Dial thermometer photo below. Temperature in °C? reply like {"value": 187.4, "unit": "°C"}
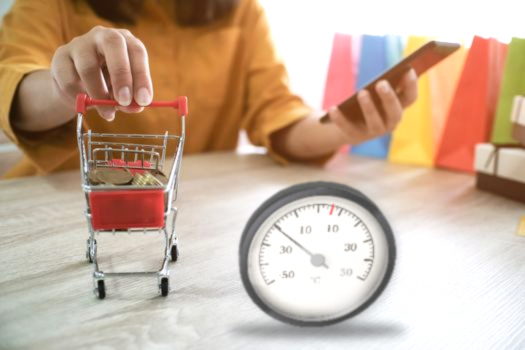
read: {"value": -20, "unit": "°C"}
